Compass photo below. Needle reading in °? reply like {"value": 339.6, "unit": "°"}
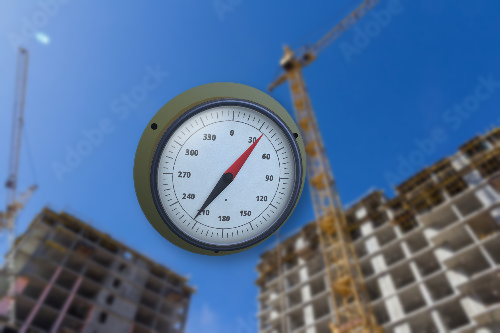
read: {"value": 35, "unit": "°"}
